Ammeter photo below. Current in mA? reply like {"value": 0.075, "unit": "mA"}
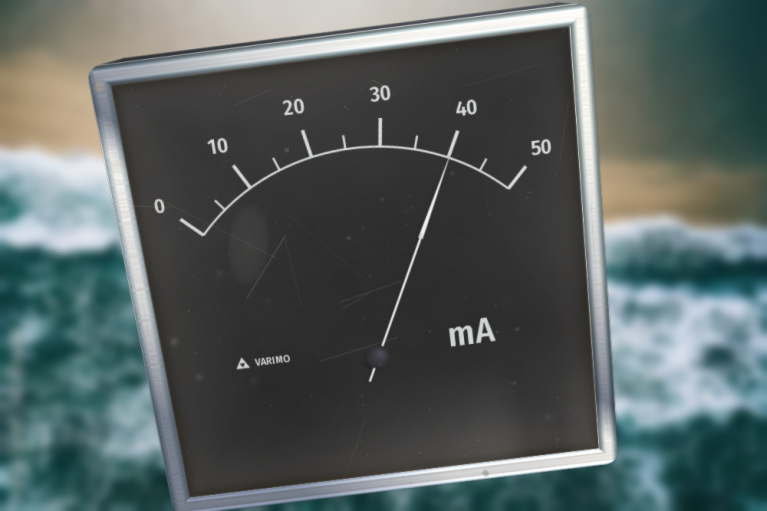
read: {"value": 40, "unit": "mA"}
